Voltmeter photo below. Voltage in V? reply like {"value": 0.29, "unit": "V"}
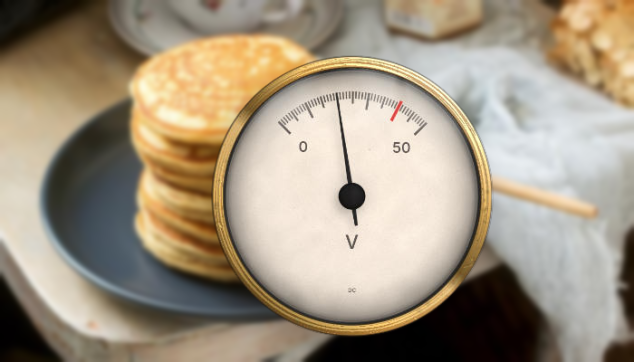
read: {"value": 20, "unit": "V"}
